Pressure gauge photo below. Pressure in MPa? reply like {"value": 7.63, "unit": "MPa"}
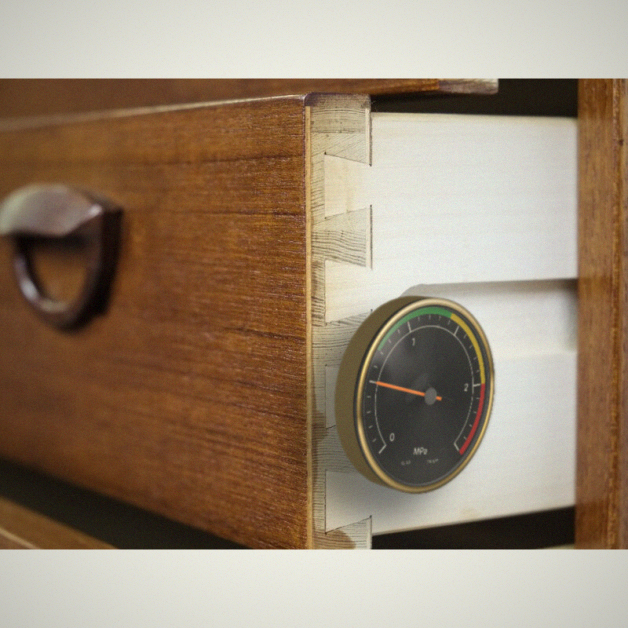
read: {"value": 0.5, "unit": "MPa"}
